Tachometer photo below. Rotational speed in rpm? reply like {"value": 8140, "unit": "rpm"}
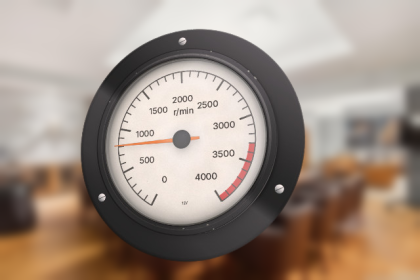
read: {"value": 800, "unit": "rpm"}
